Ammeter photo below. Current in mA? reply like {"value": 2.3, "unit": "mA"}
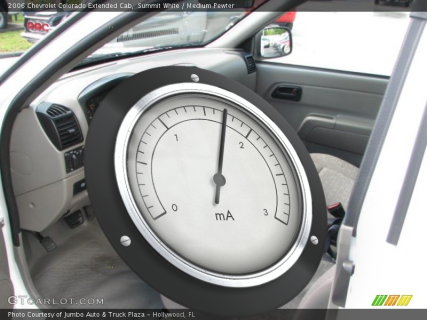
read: {"value": 1.7, "unit": "mA"}
